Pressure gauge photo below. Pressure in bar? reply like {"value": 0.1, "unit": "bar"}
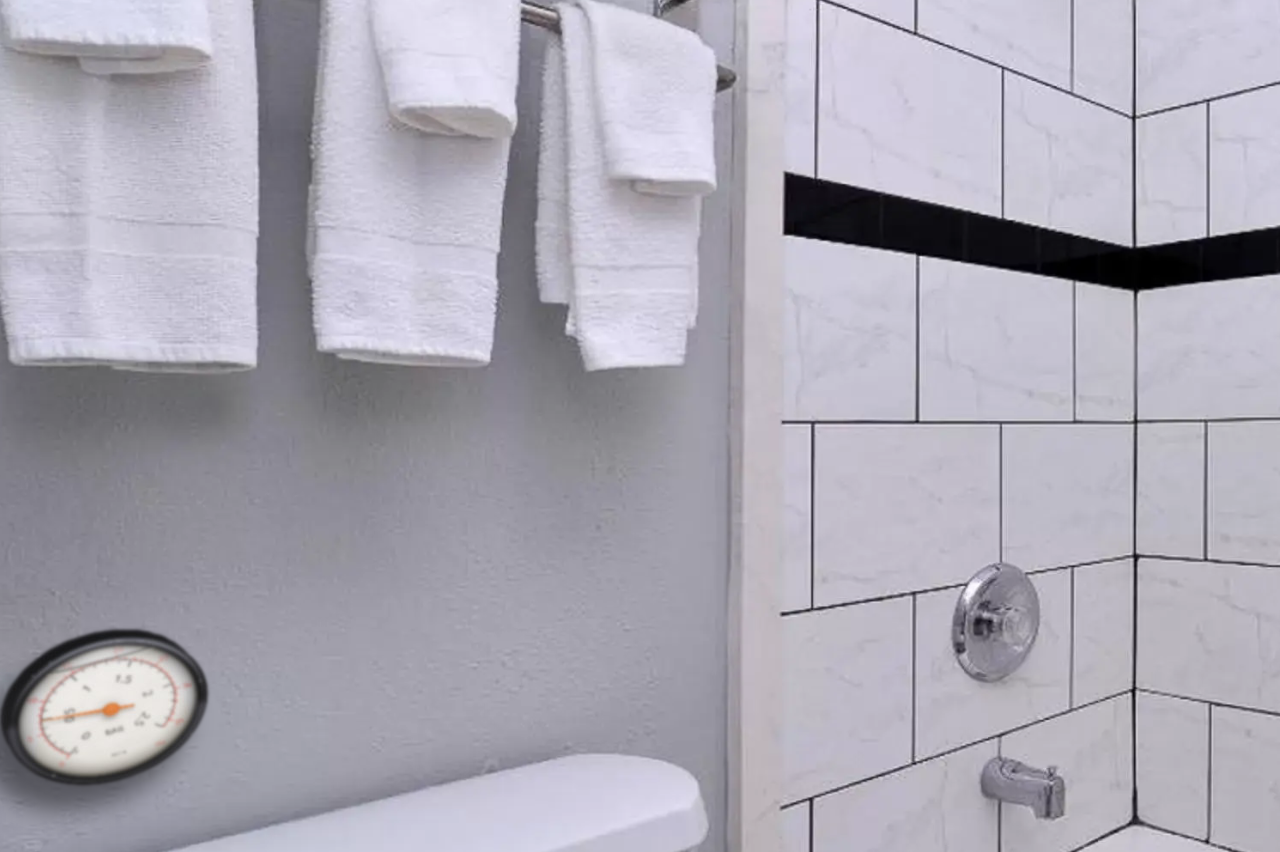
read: {"value": 0.5, "unit": "bar"}
